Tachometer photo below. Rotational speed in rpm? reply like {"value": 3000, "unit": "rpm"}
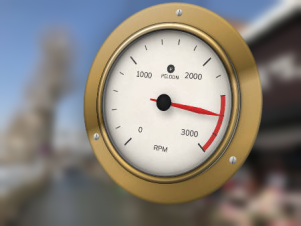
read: {"value": 2600, "unit": "rpm"}
